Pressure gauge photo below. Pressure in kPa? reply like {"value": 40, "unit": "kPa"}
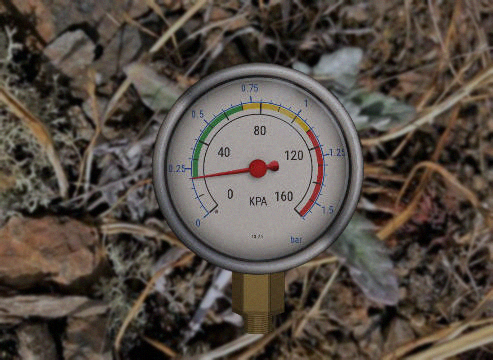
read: {"value": 20, "unit": "kPa"}
